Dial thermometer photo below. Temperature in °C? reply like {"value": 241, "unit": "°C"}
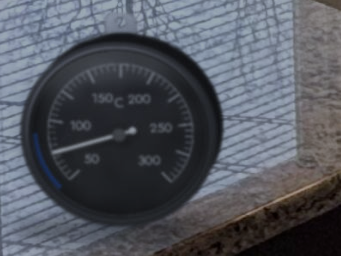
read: {"value": 75, "unit": "°C"}
